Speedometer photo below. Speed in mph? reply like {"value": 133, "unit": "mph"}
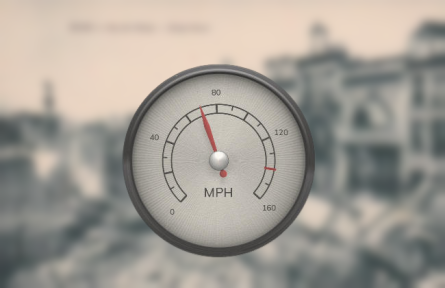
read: {"value": 70, "unit": "mph"}
